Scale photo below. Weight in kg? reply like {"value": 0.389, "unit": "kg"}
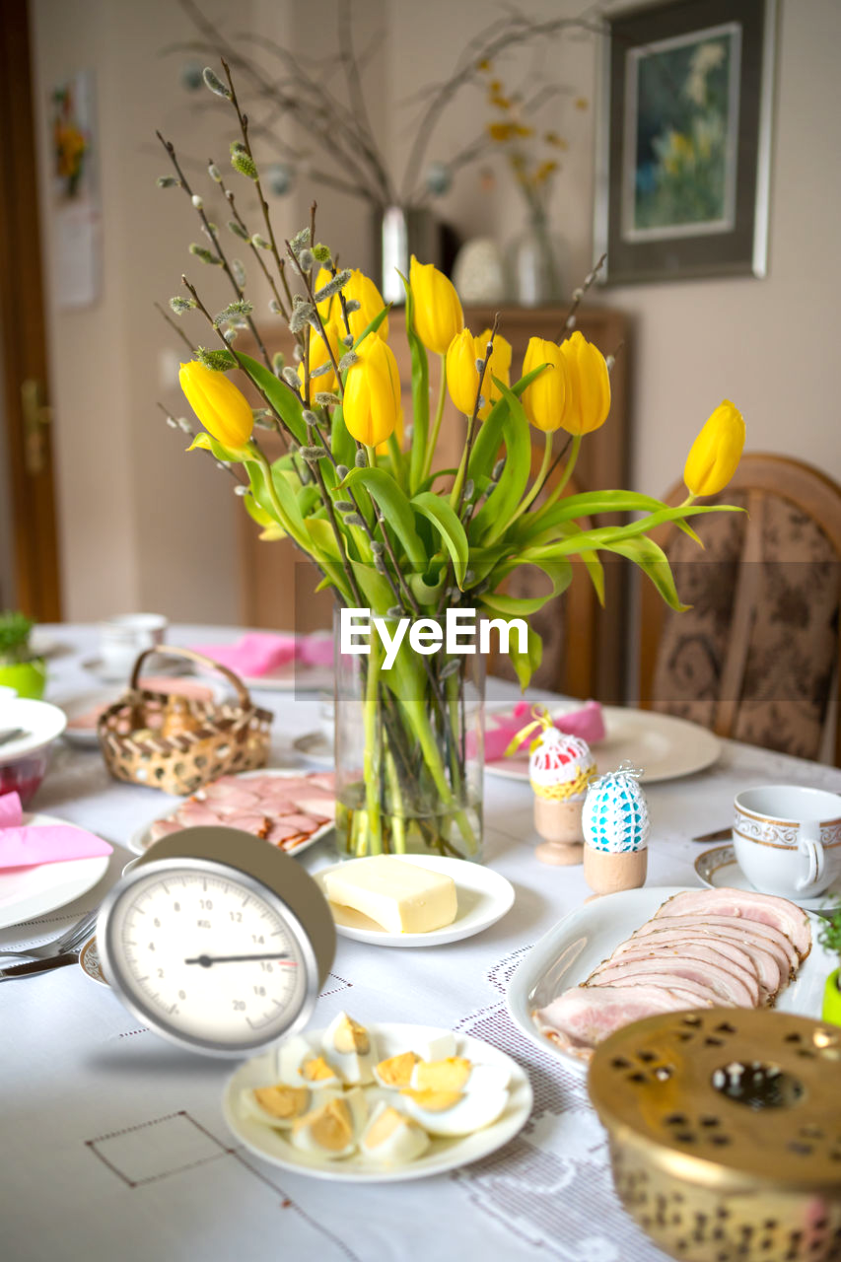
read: {"value": 15, "unit": "kg"}
